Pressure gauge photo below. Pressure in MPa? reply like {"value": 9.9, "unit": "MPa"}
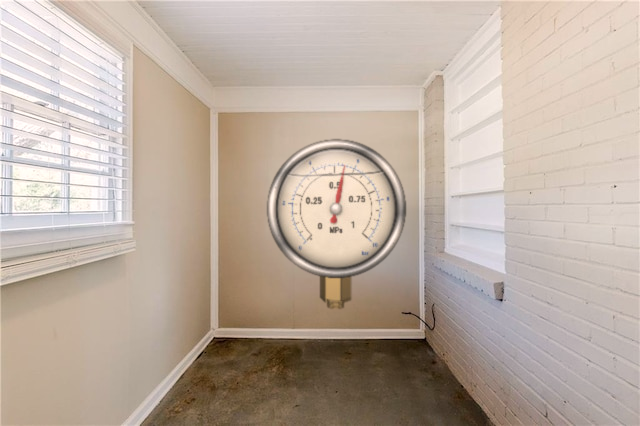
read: {"value": 0.55, "unit": "MPa"}
